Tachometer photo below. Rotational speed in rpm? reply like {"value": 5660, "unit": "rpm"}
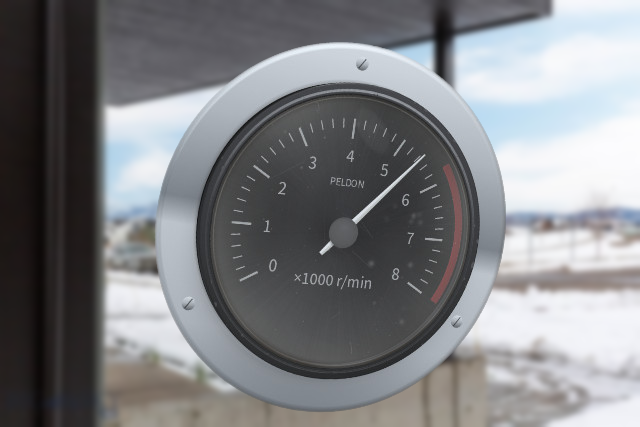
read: {"value": 5400, "unit": "rpm"}
